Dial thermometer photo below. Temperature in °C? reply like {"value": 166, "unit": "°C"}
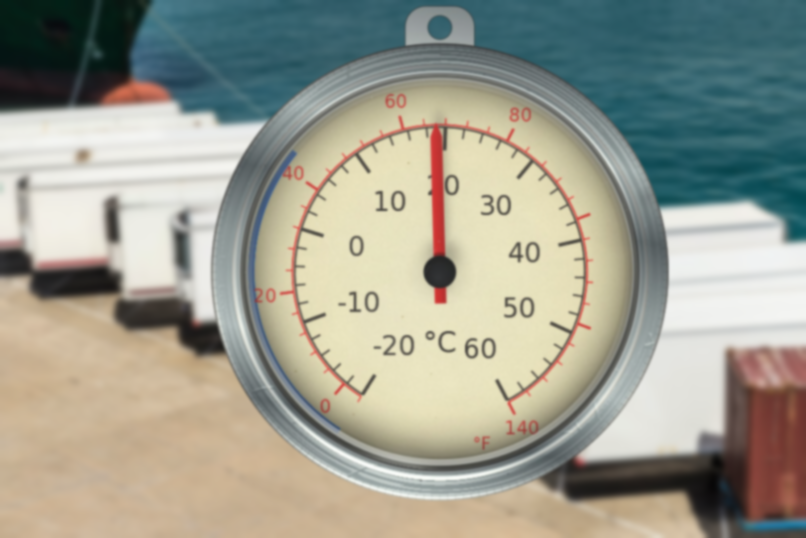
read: {"value": 19, "unit": "°C"}
